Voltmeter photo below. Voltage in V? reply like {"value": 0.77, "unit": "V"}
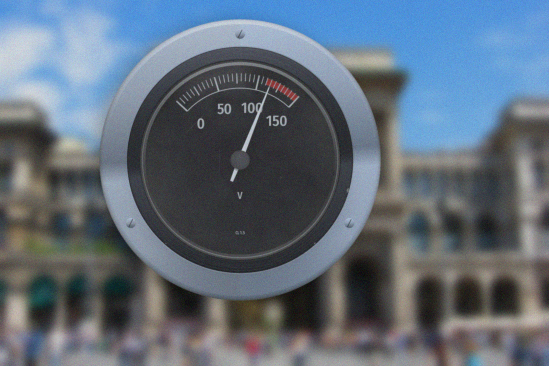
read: {"value": 115, "unit": "V"}
